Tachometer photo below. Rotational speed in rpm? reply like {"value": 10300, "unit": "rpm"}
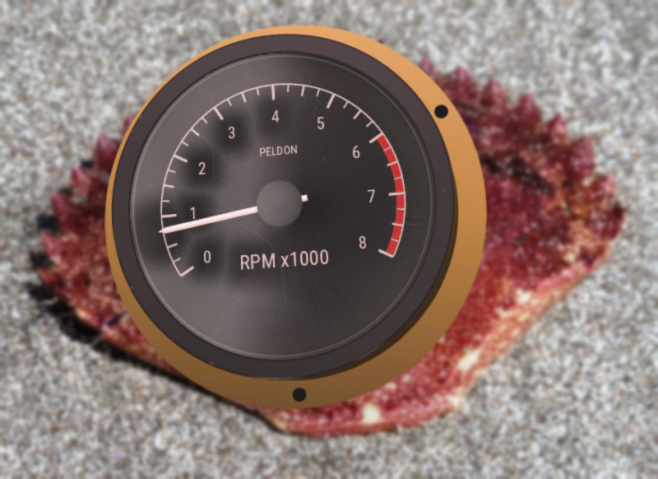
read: {"value": 750, "unit": "rpm"}
